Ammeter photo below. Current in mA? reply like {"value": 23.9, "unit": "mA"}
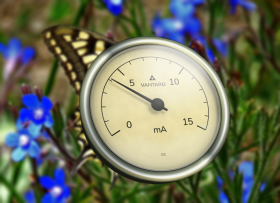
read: {"value": 4, "unit": "mA"}
